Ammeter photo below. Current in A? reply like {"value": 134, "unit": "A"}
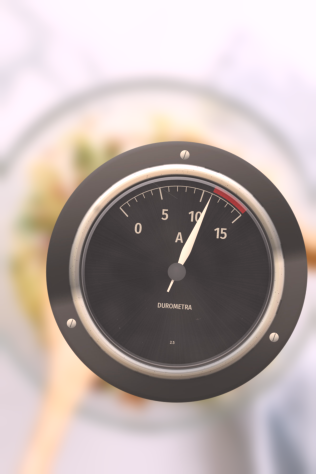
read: {"value": 11, "unit": "A"}
